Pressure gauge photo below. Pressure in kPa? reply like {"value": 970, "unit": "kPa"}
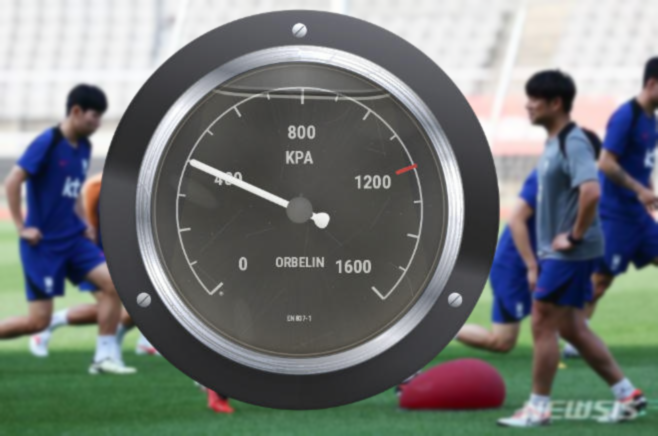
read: {"value": 400, "unit": "kPa"}
